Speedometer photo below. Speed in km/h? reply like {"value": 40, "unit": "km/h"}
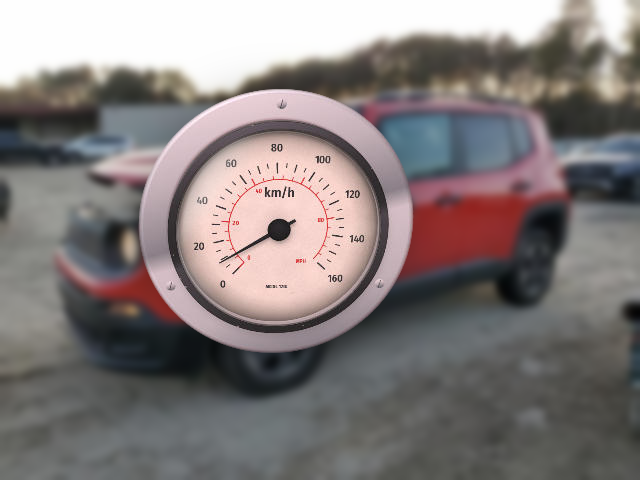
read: {"value": 10, "unit": "km/h"}
